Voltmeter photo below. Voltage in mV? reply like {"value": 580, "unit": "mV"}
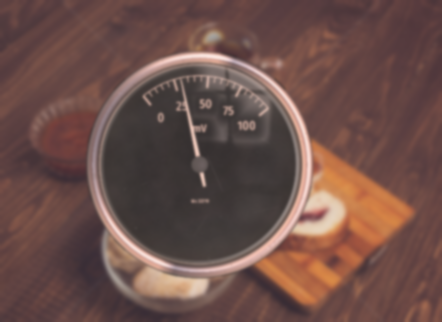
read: {"value": 30, "unit": "mV"}
